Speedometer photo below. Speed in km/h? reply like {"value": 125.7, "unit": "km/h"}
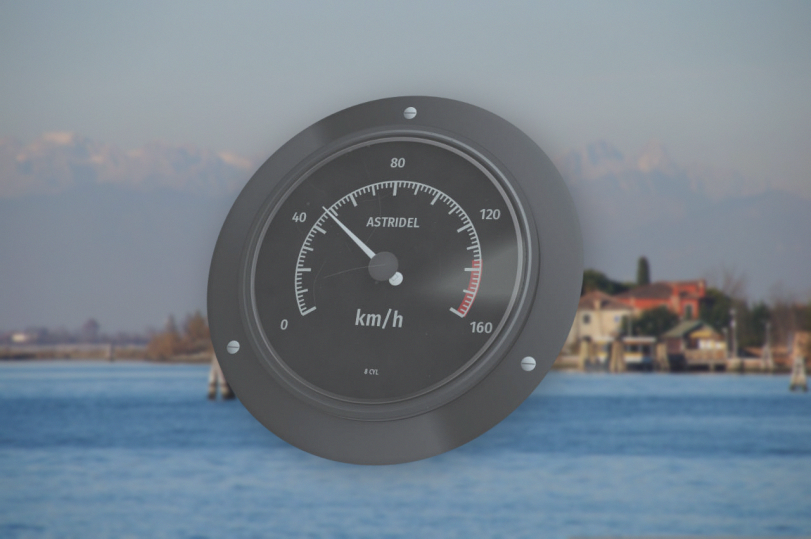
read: {"value": 48, "unit": "km/h"}
